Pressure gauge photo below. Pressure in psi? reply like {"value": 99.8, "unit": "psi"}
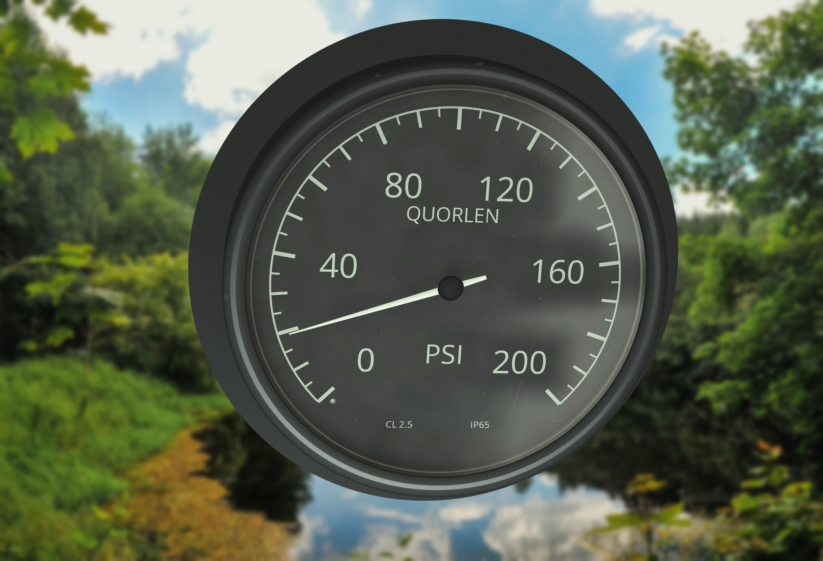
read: {"value": 20, "unit": "psi"}
